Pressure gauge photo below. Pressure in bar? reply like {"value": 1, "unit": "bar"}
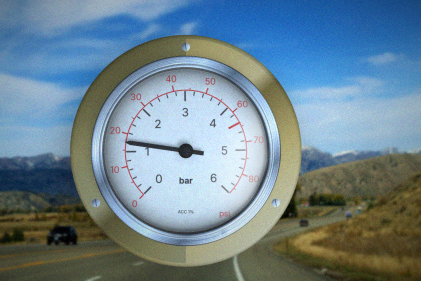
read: {"value": 1.2, "unit": "bar"}
